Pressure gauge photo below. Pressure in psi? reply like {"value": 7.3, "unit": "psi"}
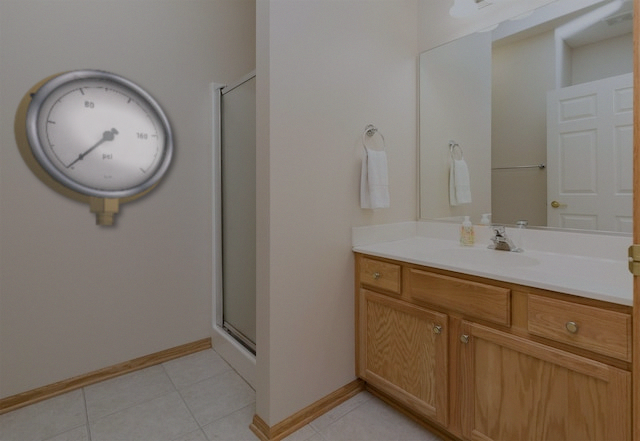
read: {"value": 0, "unit": "psi"}
